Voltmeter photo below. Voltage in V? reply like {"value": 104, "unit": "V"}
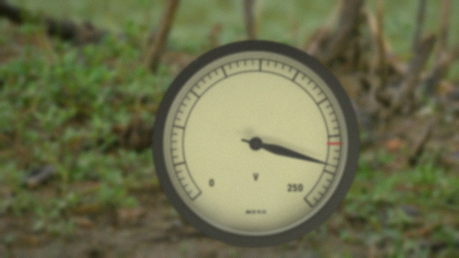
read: {"value": 220, "unit": "V"}
